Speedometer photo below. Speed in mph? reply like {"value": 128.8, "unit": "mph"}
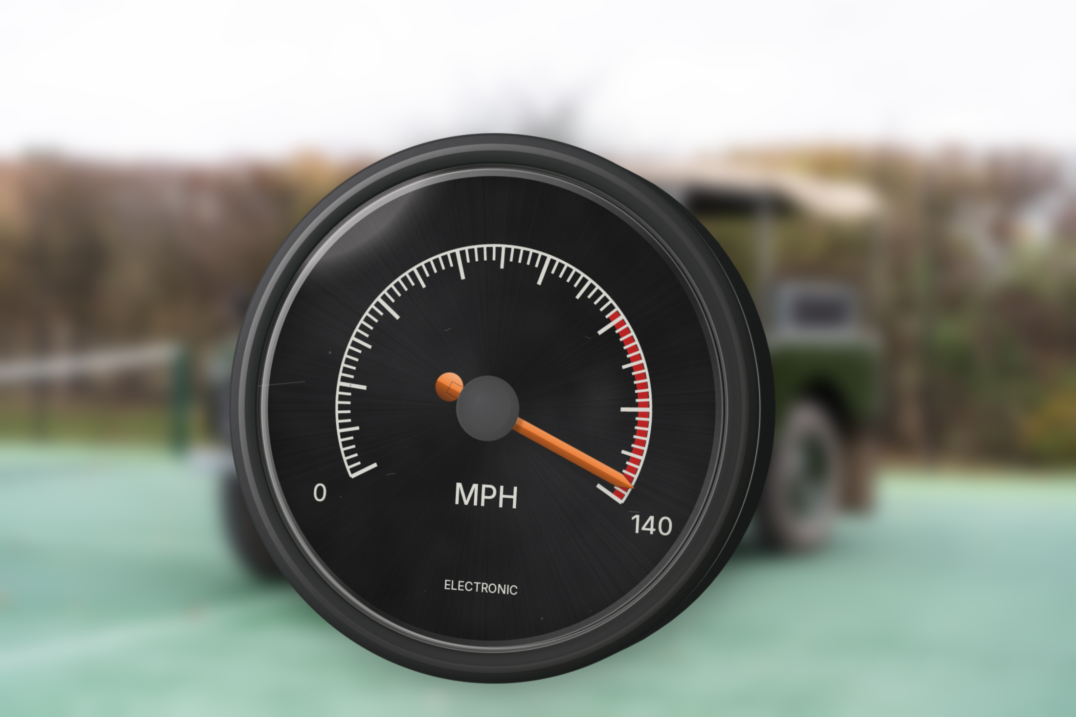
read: {"value": 136, "unit": "mph"}
